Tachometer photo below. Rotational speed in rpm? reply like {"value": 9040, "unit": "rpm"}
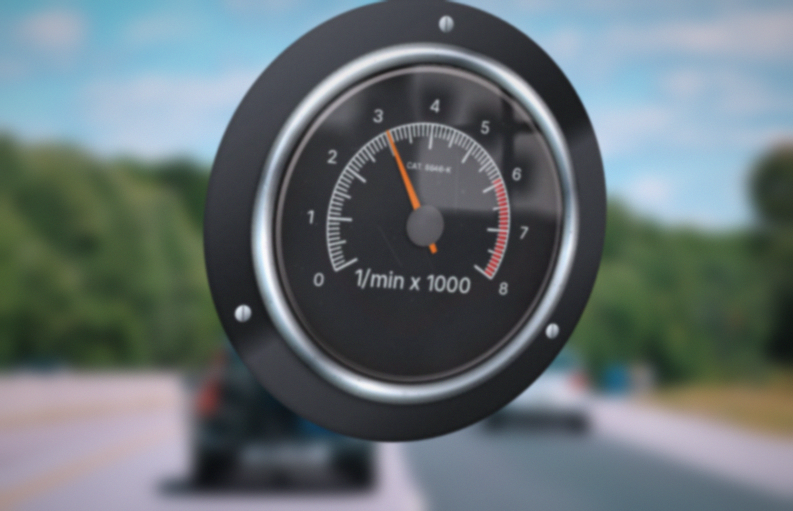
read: {"value": 3000, "unit": "rpm"}
